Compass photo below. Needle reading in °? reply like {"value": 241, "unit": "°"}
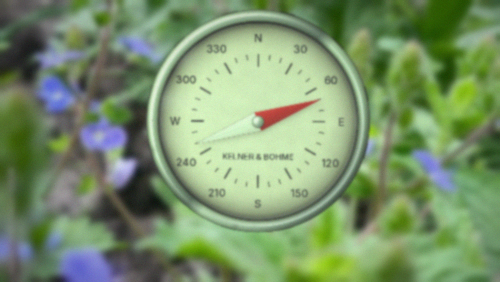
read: {"value": 70, "unit": "°"}
